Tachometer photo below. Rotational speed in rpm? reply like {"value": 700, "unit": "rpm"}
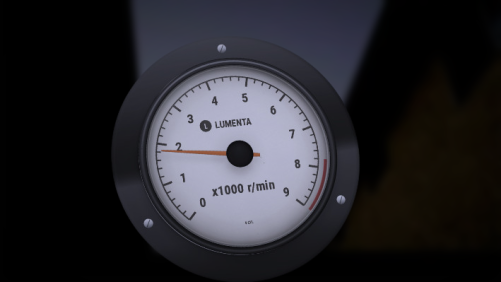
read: {"value": 1800, "unit": "rpm"}
